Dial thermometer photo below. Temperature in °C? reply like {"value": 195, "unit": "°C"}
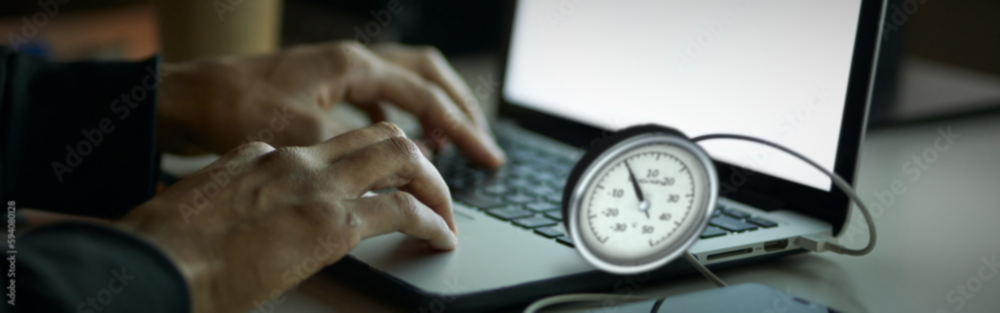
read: {"value": 0, "unit": "°C"}
